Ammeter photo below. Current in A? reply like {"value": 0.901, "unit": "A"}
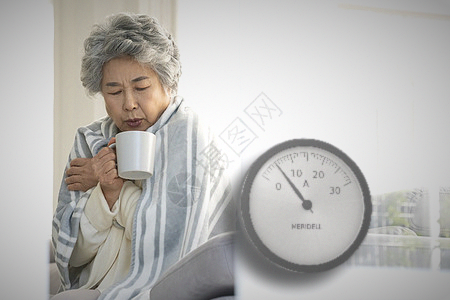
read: {"value": 5, "unit": "A"}
